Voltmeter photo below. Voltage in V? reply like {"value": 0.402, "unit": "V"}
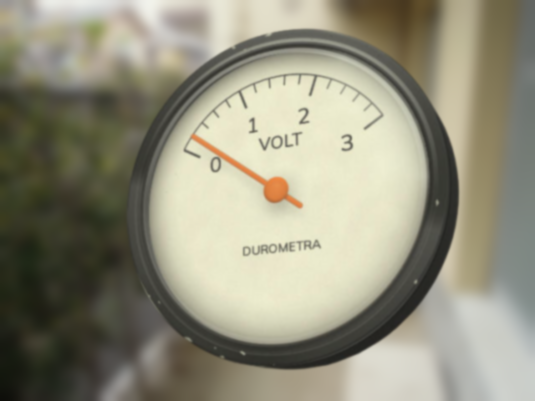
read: {"value": 0.2, "unit": "V"}
